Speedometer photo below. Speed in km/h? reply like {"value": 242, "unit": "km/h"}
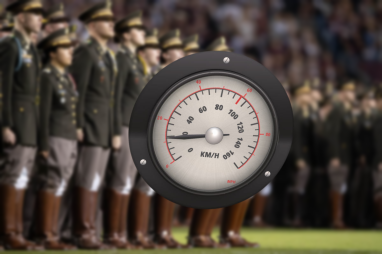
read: {"value": 20, "unit": "km/h"}
